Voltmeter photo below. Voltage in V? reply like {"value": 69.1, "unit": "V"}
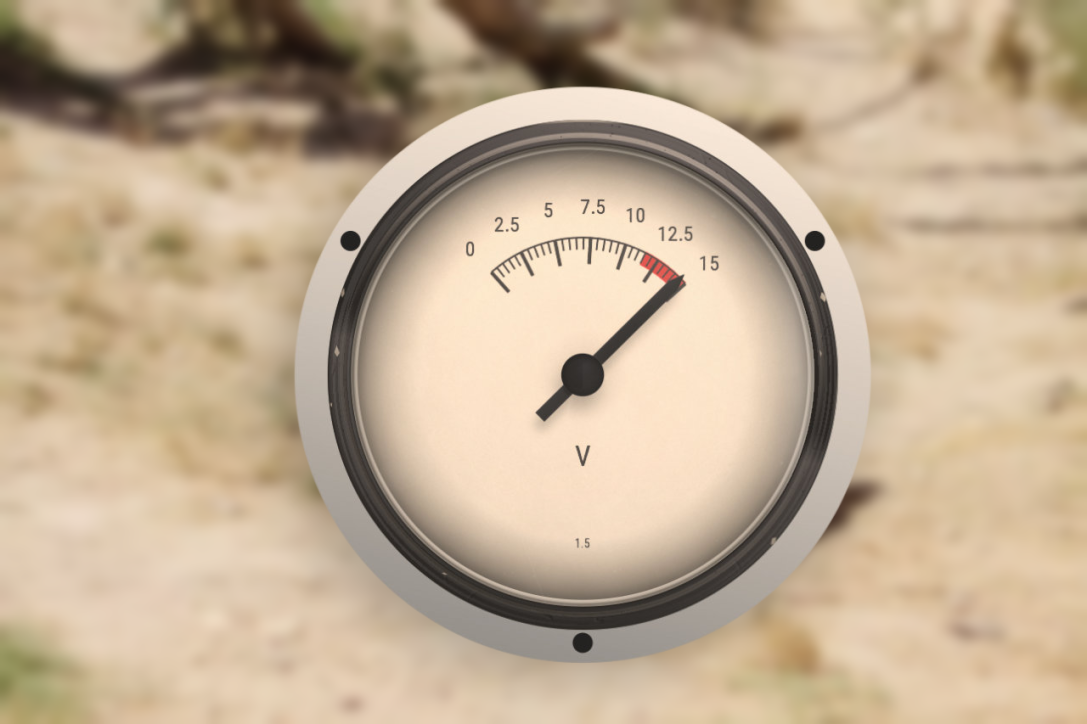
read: {"value": 14.5, "unit": "V"}
